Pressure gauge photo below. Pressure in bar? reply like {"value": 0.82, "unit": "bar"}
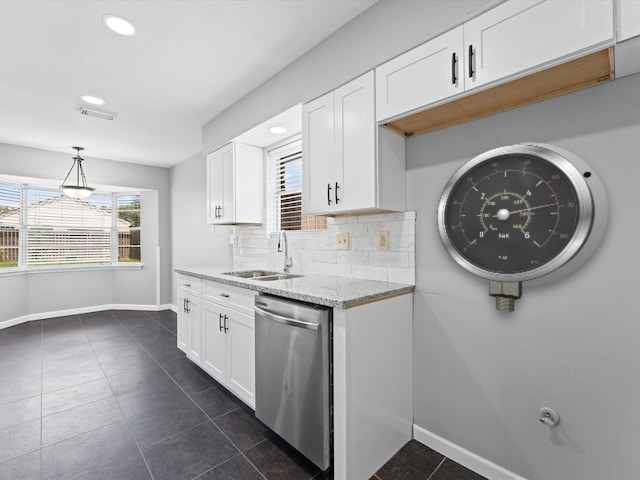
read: {"value": 4.75, "unit": "bar"}
